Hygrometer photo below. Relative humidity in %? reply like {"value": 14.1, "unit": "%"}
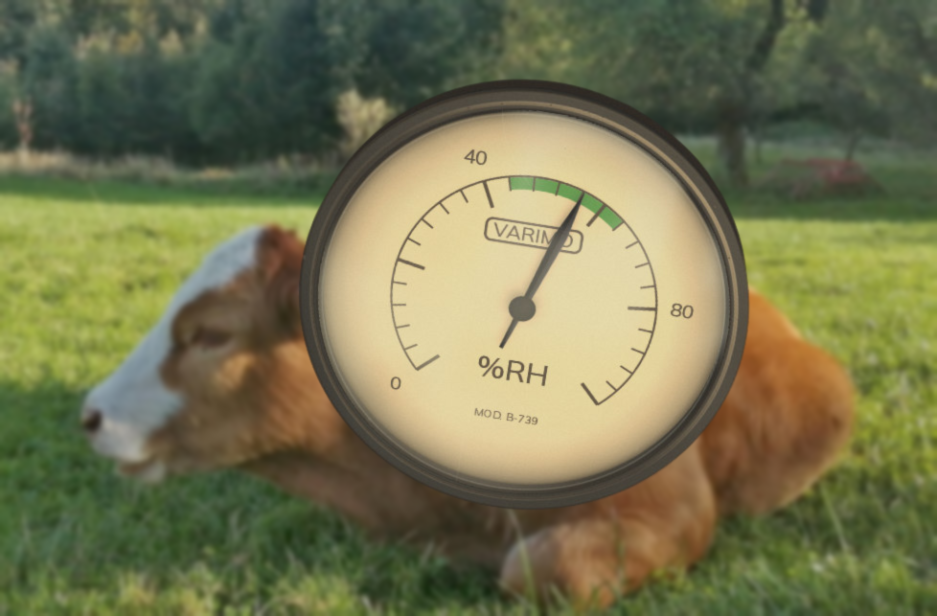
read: {"value": 56, "unit": "%"}
